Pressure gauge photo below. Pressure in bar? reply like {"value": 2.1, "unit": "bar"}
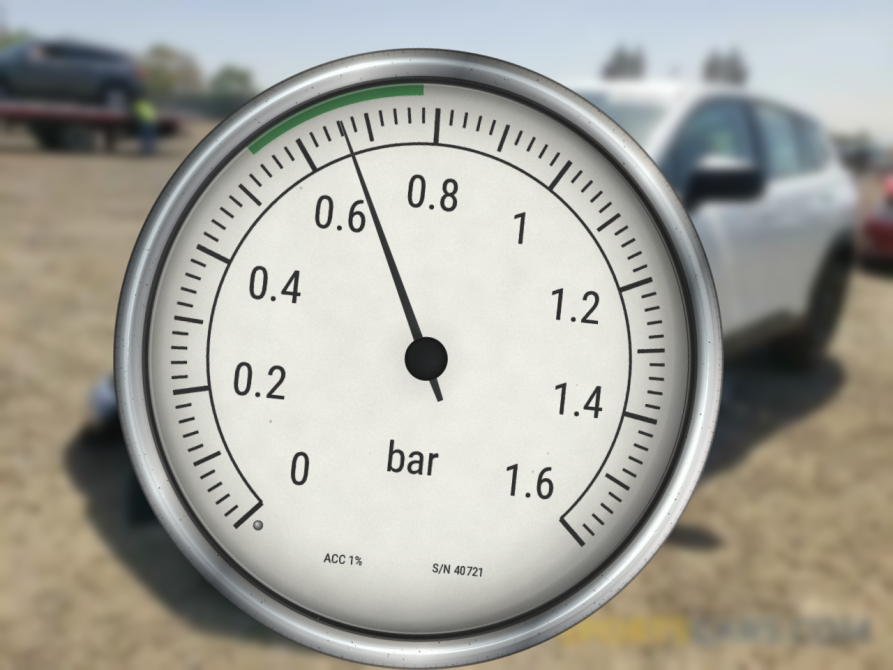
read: {"value": 0.66, "unit": "bar"}
